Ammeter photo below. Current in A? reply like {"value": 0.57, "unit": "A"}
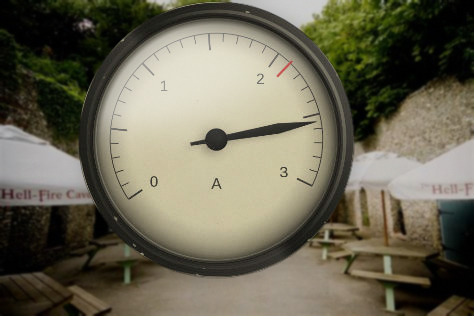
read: {"value": 2.55, "unit": "A"}
